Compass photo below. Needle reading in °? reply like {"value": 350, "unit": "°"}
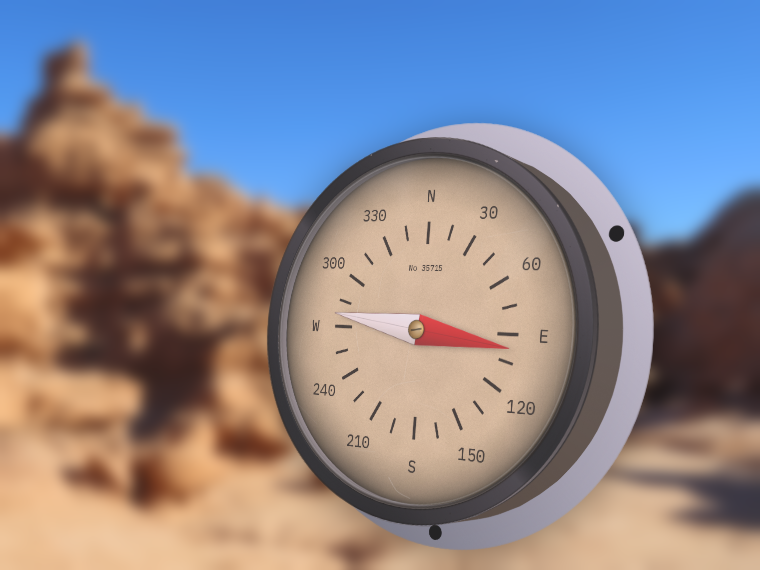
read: {"value": 97.5, "unit": "°"}
